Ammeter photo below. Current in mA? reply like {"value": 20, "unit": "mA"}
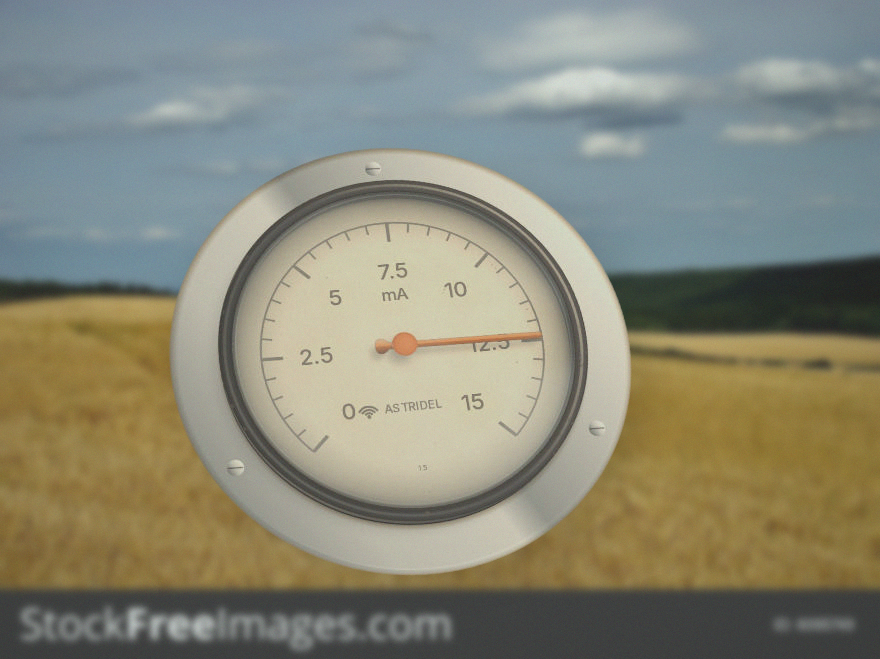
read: {"value": 12.5, "unit": "mA"}
